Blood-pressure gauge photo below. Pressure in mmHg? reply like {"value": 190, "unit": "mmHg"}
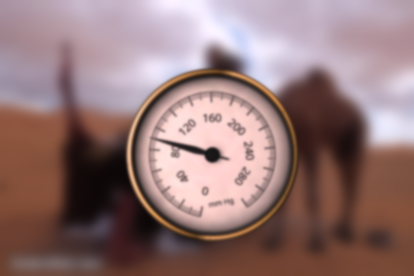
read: {"value": 90, "unit": "mmHg"}
